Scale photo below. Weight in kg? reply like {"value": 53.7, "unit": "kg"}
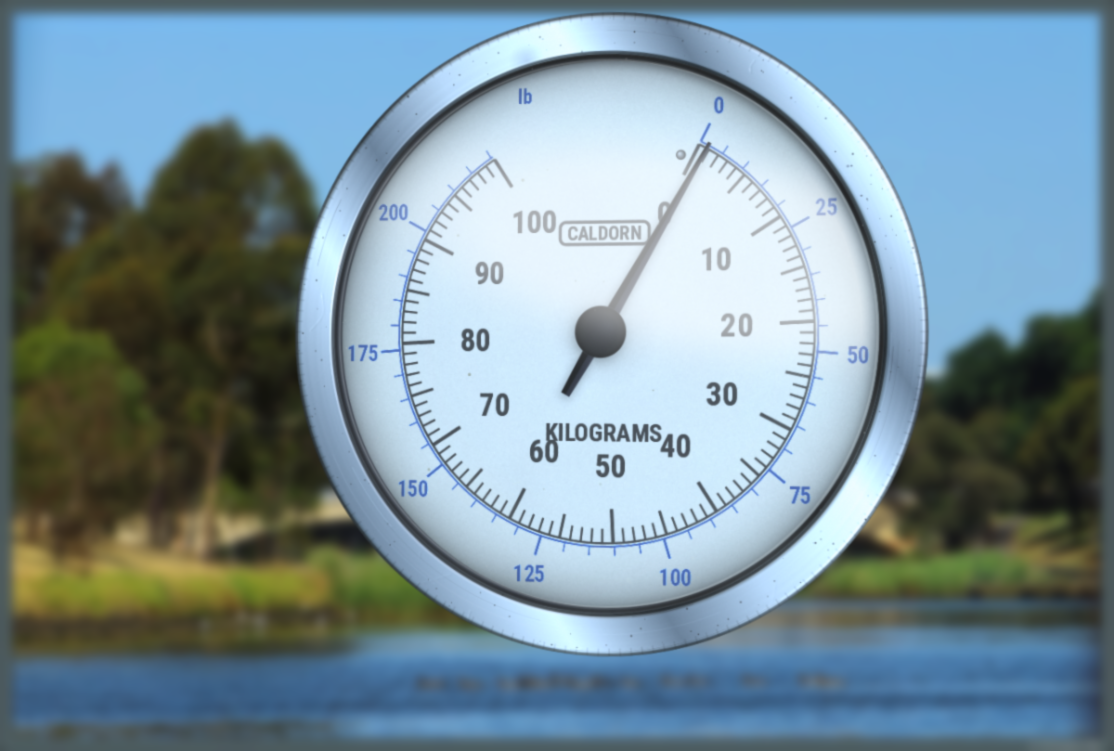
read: {"value": 1, "unit": "kg"}
